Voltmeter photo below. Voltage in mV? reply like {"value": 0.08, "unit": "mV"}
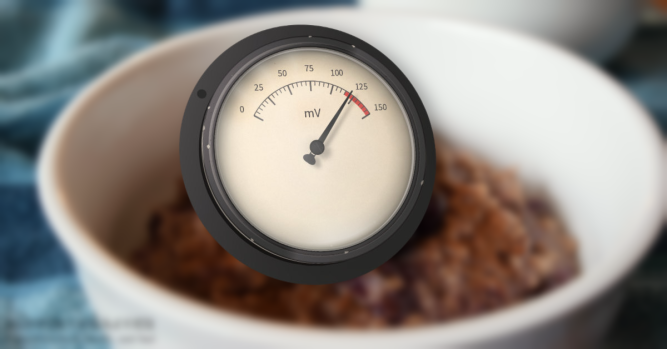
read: {"value": 120, "unit": "mV"}
